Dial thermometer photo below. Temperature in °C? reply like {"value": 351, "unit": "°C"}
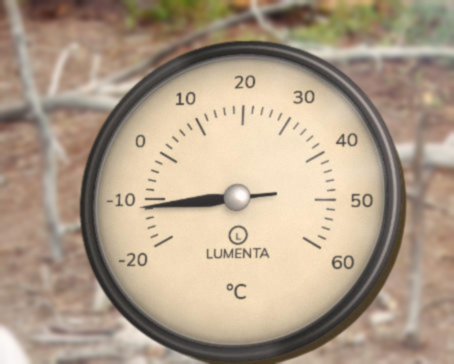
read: {"value": -12, "unit": "°C"}
